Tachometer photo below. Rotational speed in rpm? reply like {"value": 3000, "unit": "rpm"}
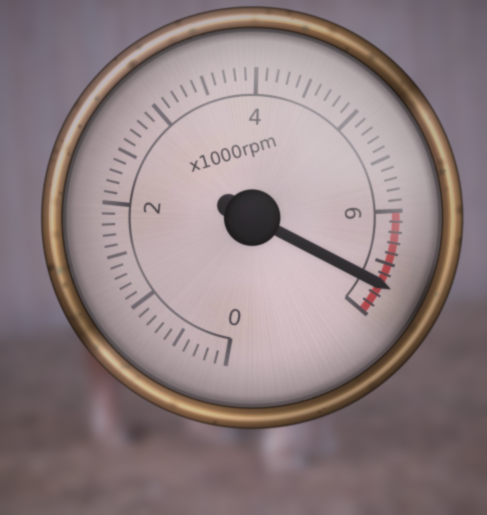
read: {"value": 6700, "unit": "rpm"}
